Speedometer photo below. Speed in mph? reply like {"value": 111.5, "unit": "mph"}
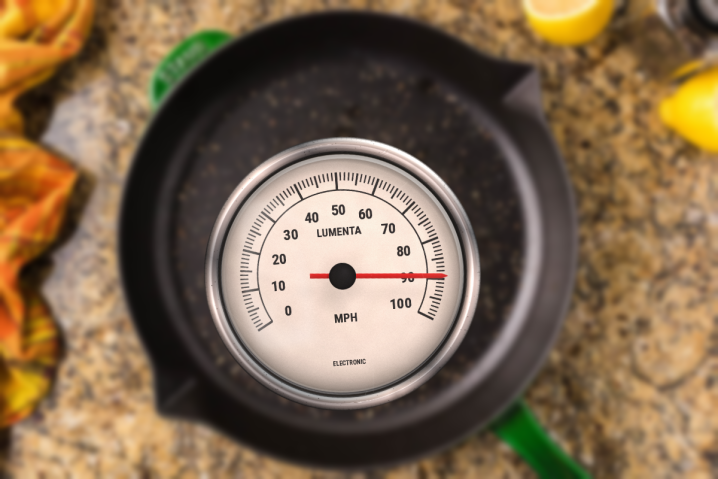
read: {"value": 89, "unit": "mph"}
